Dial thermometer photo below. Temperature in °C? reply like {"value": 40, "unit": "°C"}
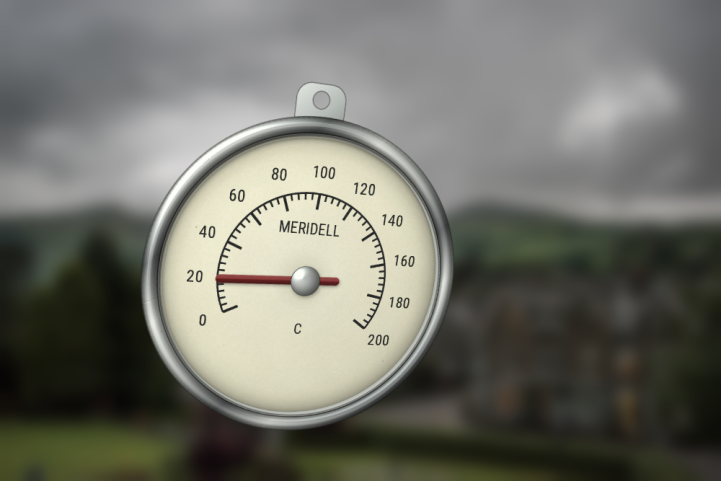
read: {"value": 20, "unit": "°C"}
